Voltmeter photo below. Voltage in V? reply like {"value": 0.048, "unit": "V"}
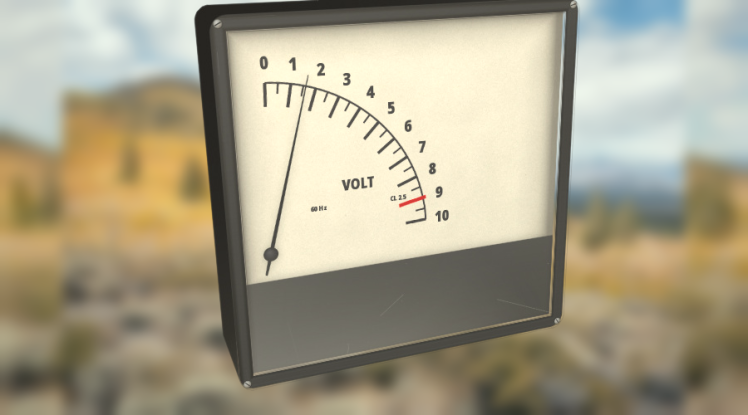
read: {"value": 1.5, "unit": "V"}
